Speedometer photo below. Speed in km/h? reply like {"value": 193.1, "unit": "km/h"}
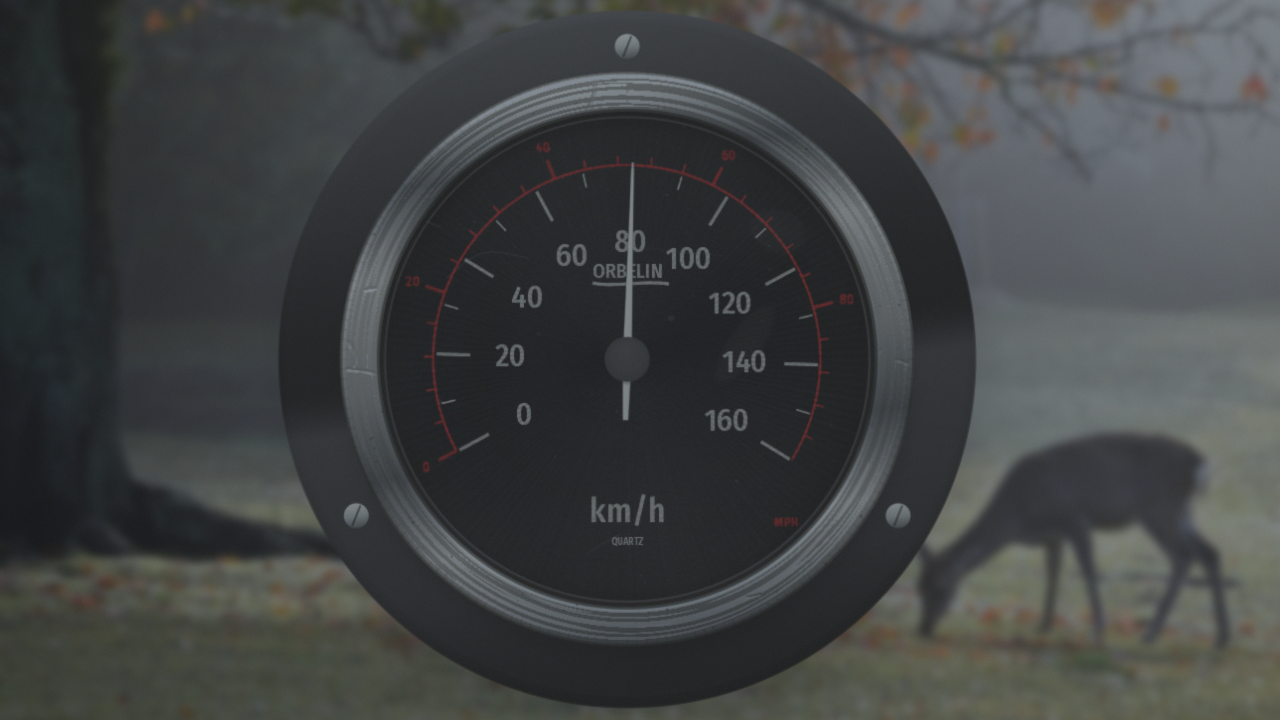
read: {"value": 80, "unit": "km/h"}
